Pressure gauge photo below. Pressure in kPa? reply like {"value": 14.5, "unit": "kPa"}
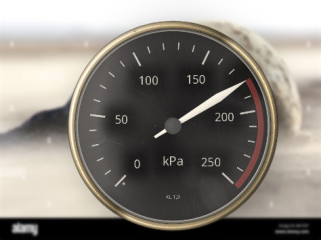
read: {"value": 180, "unit": "kPa"}
